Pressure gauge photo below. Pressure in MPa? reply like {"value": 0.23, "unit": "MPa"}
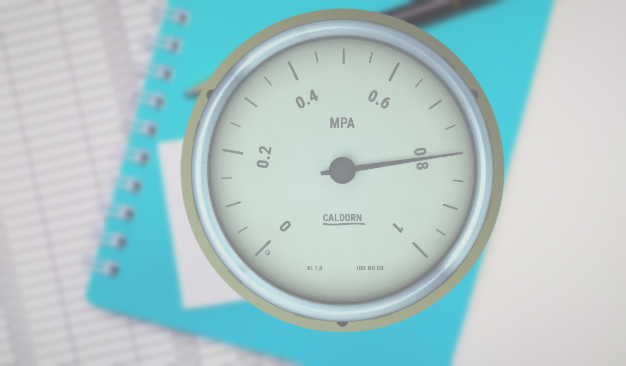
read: {"value": 0.8, "unit": "MPa"}
